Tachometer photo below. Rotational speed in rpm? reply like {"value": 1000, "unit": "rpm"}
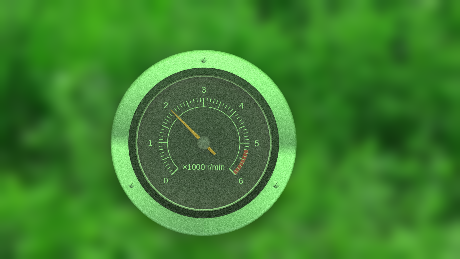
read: {"value": 2000, "unit": "rpm"}
